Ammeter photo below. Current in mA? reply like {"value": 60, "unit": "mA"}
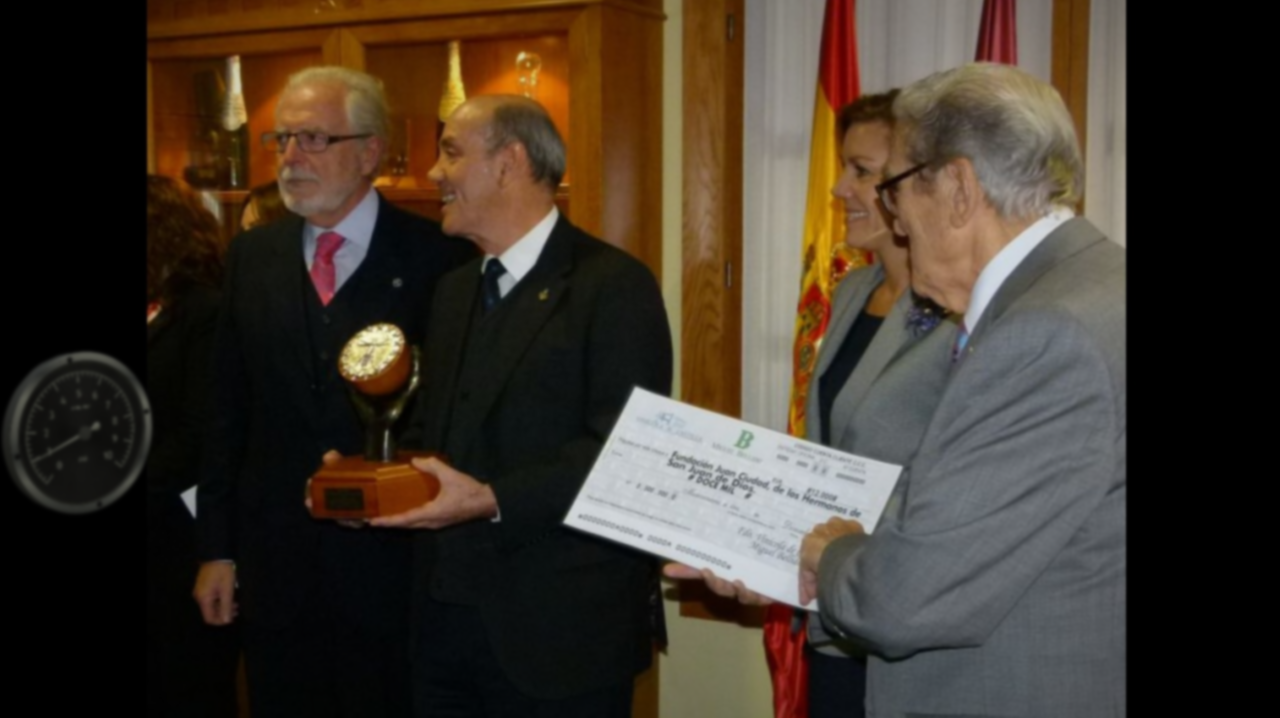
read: {"value": 1, "unit": "mA"}
